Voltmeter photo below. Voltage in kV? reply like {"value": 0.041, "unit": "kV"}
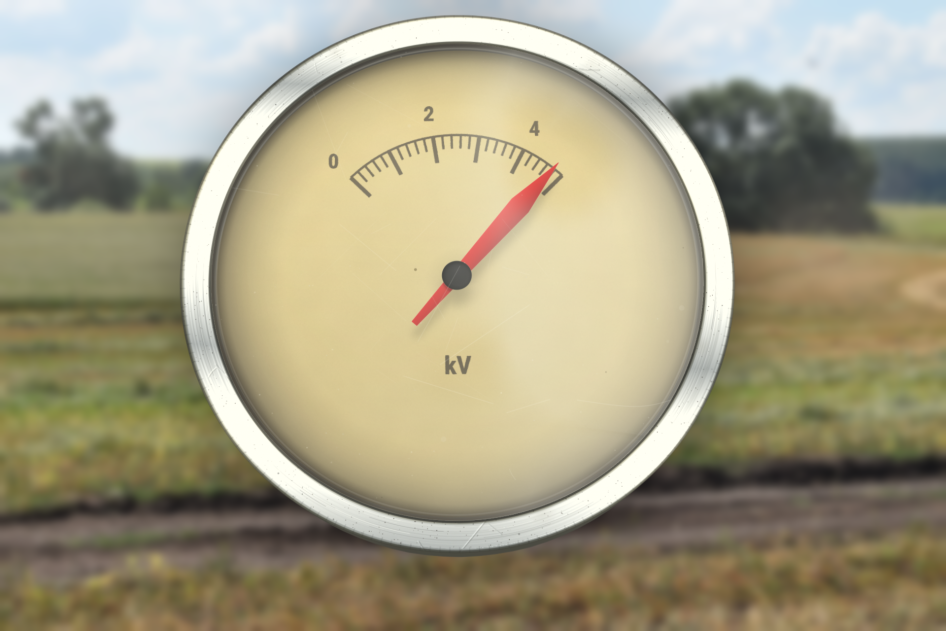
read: {"value": 4.8, "unit": "kV"}
